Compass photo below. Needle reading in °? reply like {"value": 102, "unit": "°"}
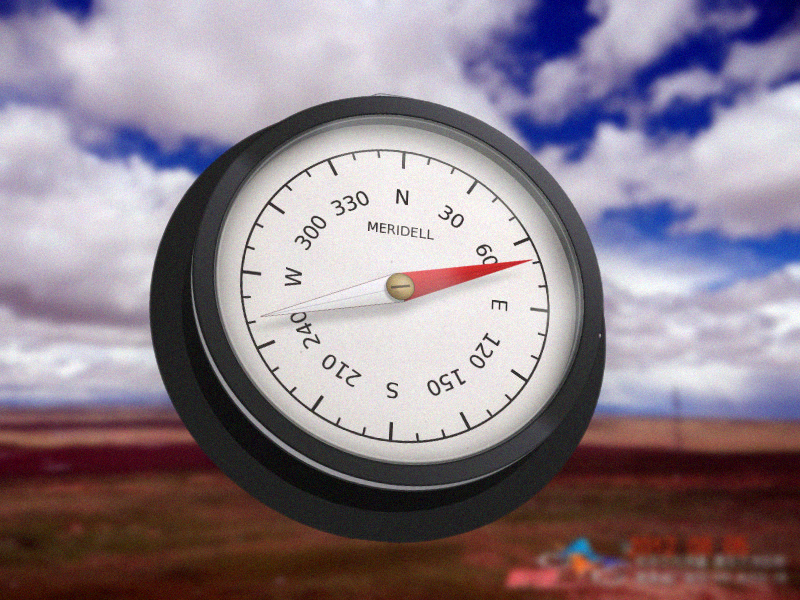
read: {"value": 70, "unit": "°"}
